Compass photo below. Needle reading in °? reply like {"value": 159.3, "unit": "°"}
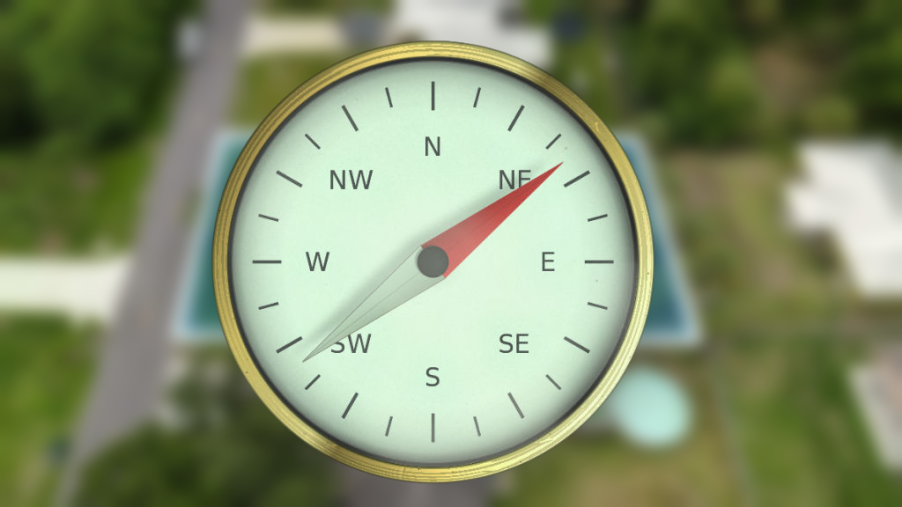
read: {"value": 52.5, "unit": "°"}
